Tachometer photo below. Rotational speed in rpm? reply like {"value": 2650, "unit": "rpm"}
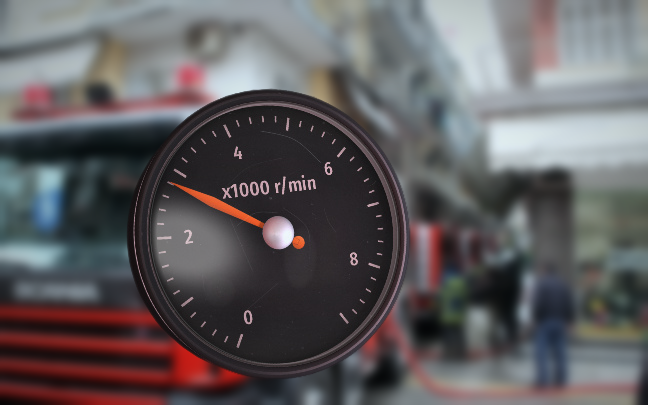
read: {"value": 2800, "unit": "rpm"}
